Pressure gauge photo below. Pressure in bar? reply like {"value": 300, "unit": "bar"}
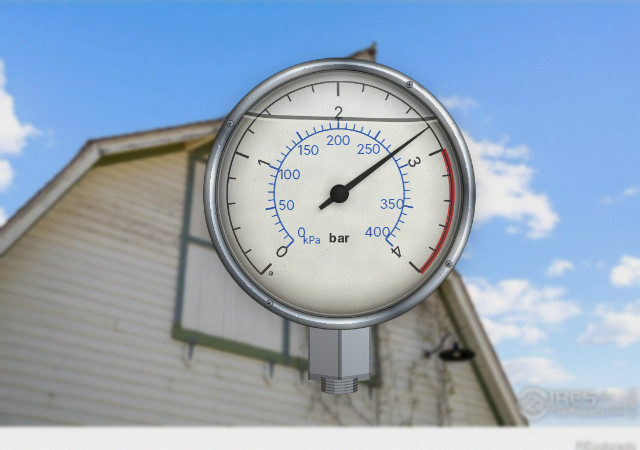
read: {"value": 2.8, "unit": "bar"}
